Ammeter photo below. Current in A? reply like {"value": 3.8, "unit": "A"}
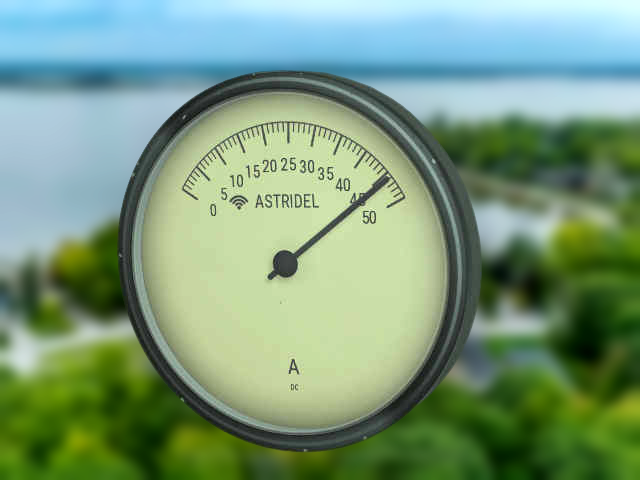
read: {"value": 46, "unit": "A"}
